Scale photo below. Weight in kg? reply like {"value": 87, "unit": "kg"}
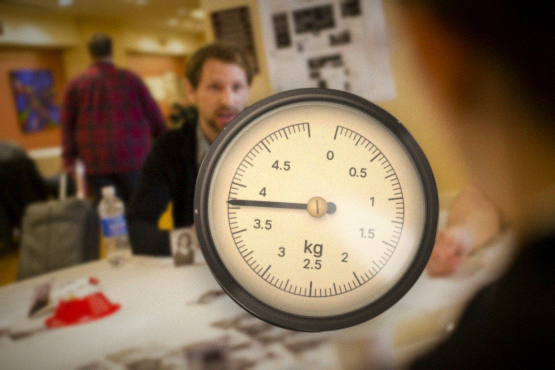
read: {"value": 3.8, "unit": "kg"}
